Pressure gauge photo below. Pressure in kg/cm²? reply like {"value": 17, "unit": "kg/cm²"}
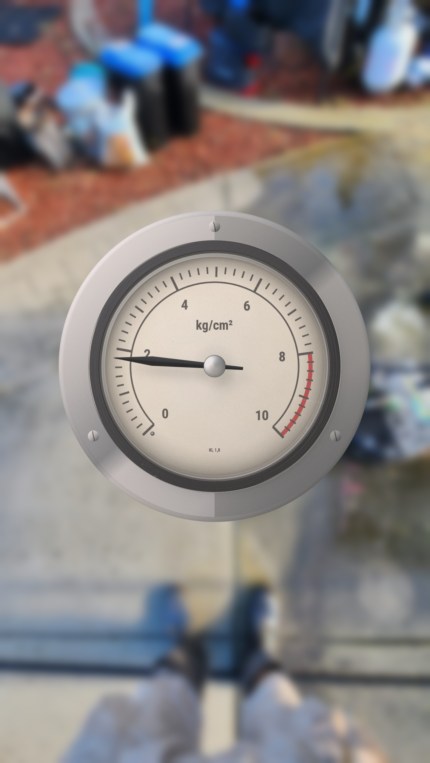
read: {"value": 1.8, "unit": "kg/cm²"}
